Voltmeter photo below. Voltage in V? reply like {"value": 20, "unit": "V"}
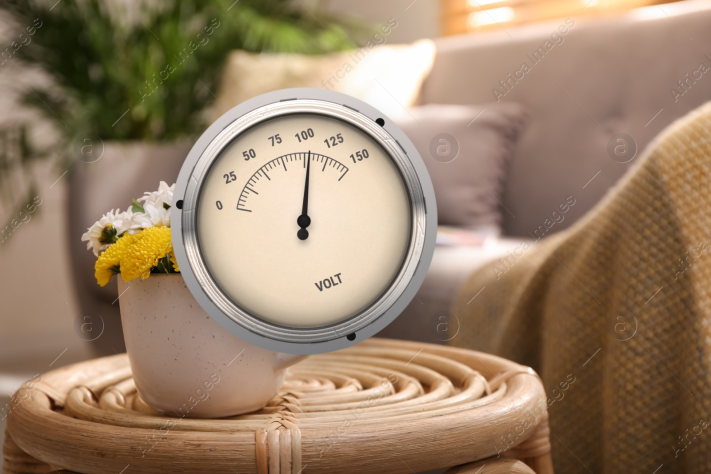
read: {"value": 105, "unit": "V"}
